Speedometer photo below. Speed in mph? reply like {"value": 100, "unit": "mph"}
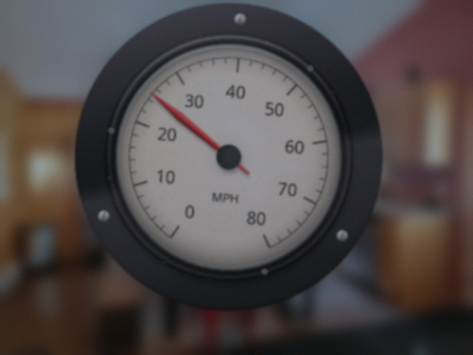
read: {"value": 25, "unit": "mph"}
